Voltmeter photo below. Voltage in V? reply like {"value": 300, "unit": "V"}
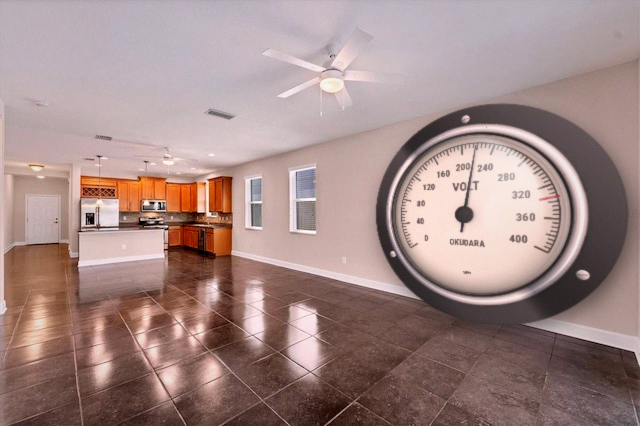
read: {"value": 220, "unit": "V"}
